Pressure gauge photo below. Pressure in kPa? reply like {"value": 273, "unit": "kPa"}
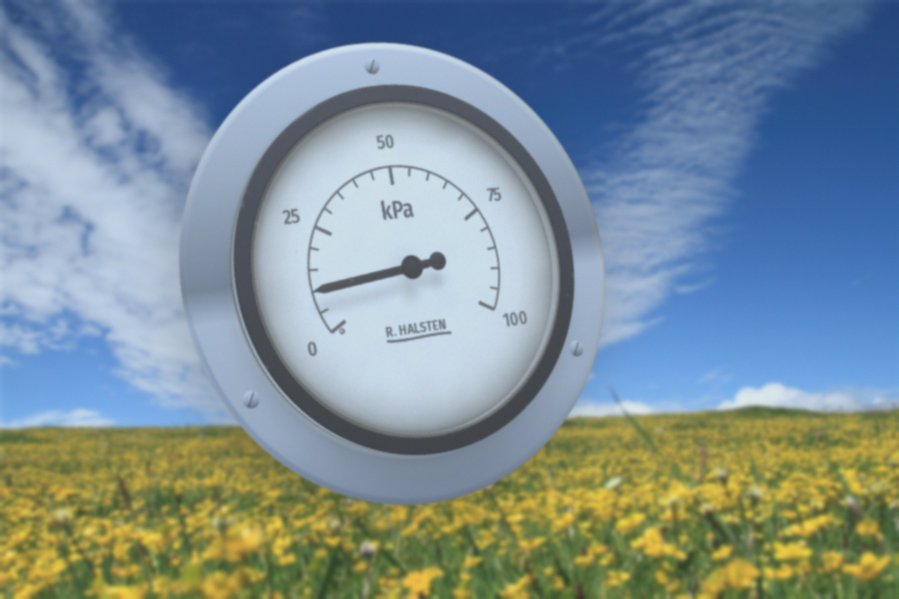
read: {"value": 10, "unit": "kPa"}
